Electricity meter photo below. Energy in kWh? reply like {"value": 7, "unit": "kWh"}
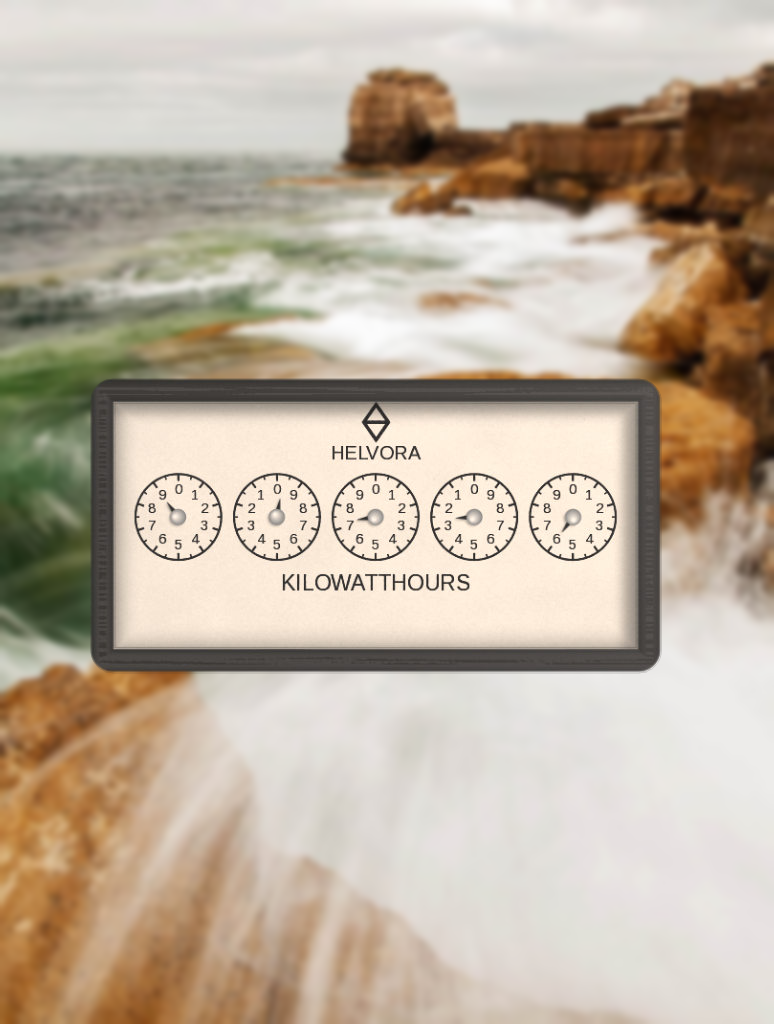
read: {"value": 89726, "unit": "kWh"}
